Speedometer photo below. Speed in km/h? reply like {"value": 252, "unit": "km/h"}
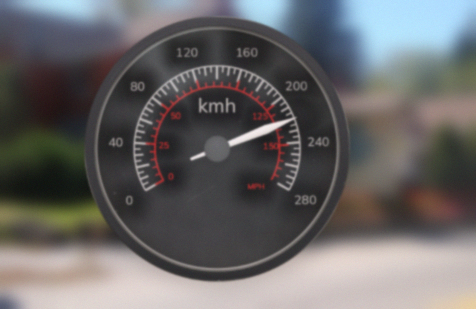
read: {"value": 220, "unit": "km/h"}
